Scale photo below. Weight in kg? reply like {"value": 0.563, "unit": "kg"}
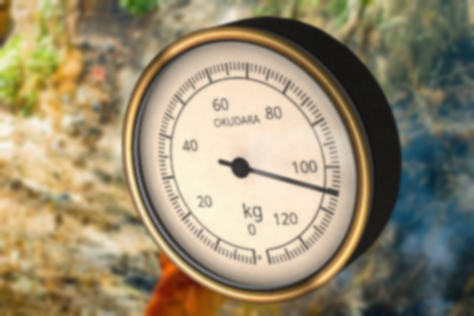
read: {"value": 105, "unit": "kg"}
